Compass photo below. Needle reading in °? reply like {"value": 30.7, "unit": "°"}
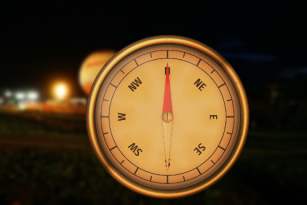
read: {"value": 0, "unit": "°"}
